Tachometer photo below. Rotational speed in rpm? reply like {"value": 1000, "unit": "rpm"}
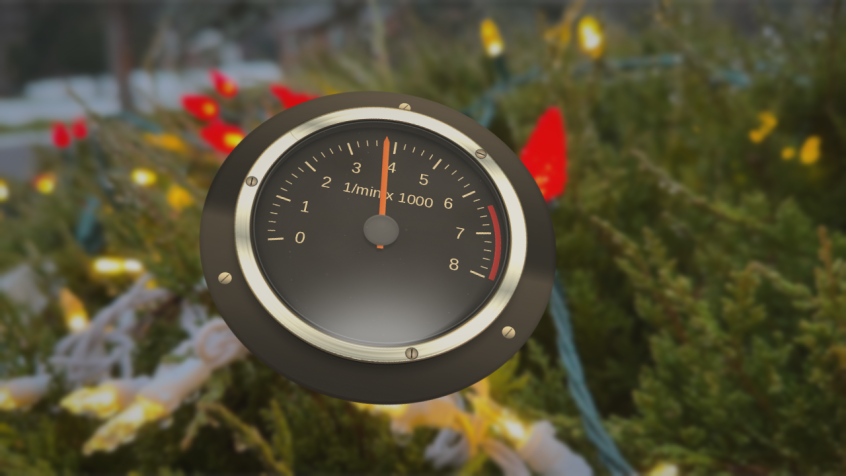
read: {"value": 3800, "unit": "rpm"}
